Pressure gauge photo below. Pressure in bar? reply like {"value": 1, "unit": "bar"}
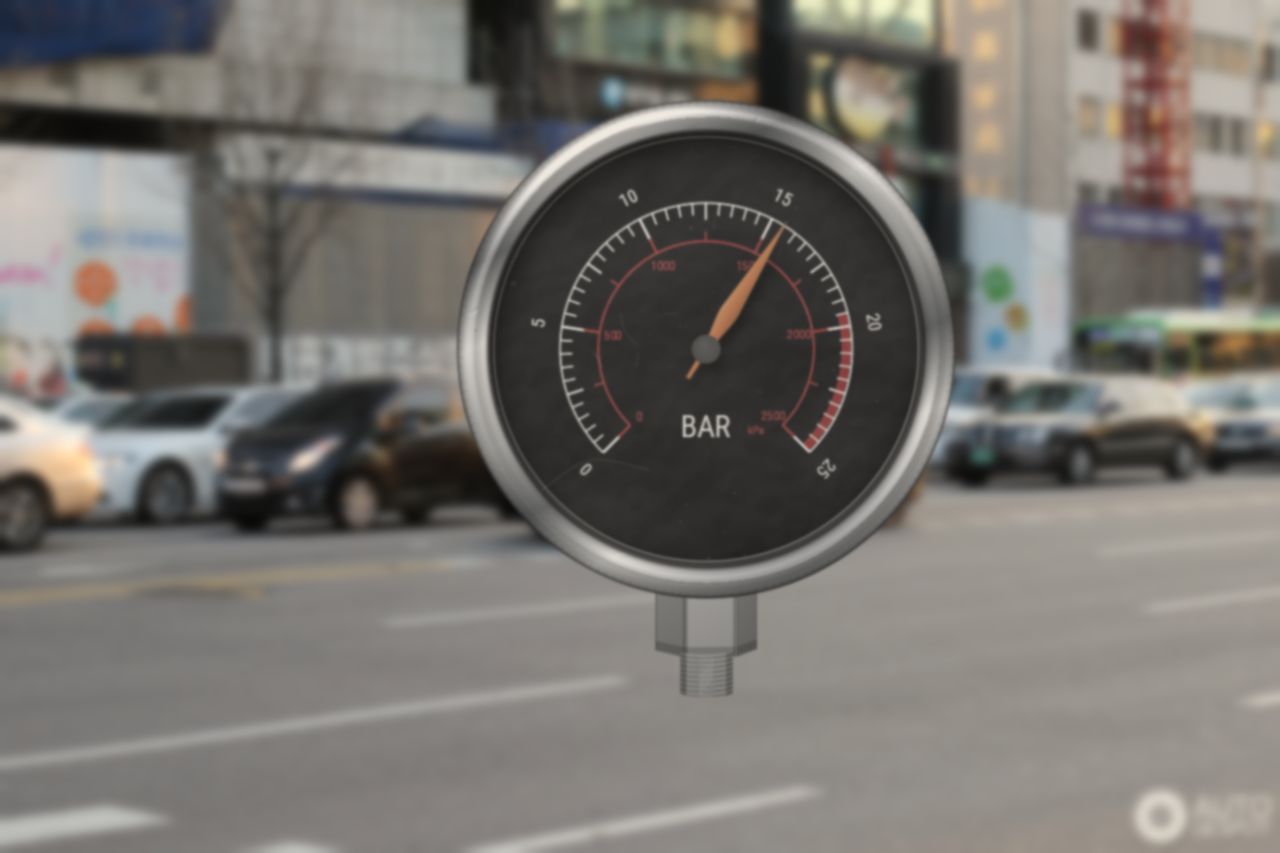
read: {"value": 15.5, "unit": "bar"}
